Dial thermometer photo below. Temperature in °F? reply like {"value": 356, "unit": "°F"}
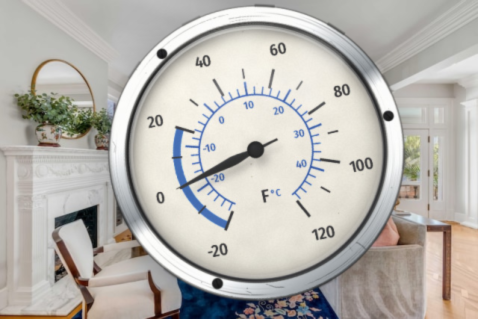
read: {"value": 0, "unit": "°F"}
